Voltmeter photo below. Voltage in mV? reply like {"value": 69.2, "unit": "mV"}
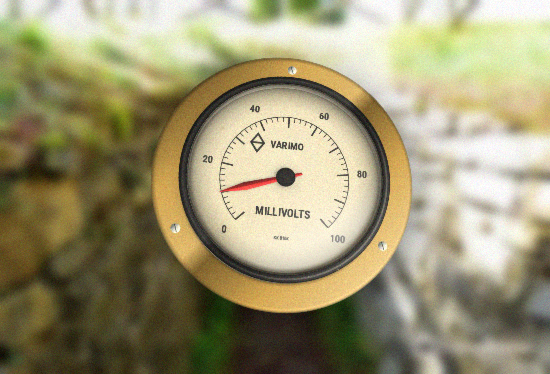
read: {"value": 10, "unit": "mV"}
